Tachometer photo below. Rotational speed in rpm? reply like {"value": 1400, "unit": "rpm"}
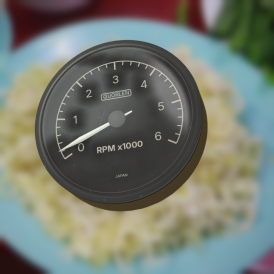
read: {"value": 200, "unit": "rpm"}
